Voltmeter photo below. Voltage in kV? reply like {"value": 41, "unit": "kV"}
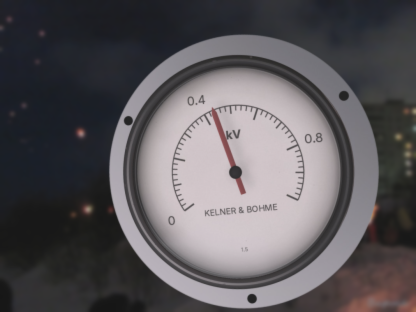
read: {"value": 0.44, "unit": "kV"}
